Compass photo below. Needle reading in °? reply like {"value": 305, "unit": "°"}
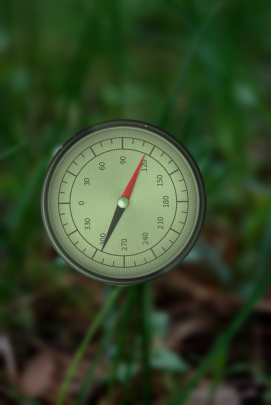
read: {"value": 115, "unit": "°"}
